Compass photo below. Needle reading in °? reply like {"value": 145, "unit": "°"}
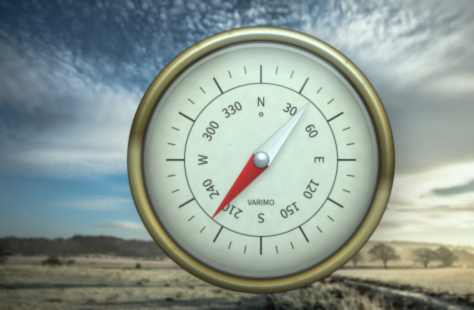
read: {"value": 220, "unit": "°"}
